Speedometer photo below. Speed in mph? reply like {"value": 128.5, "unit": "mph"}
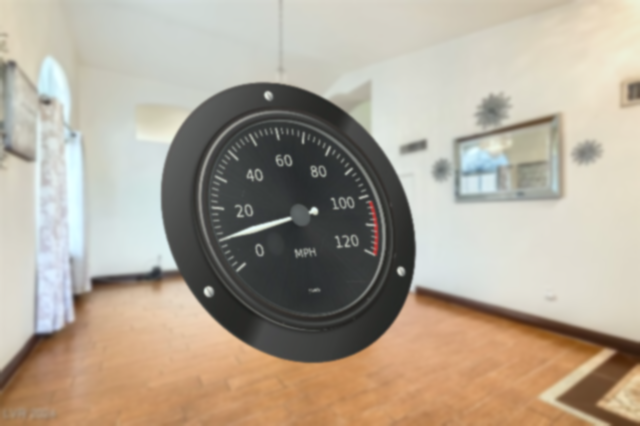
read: {"value": 10, "unit": "mph"}
